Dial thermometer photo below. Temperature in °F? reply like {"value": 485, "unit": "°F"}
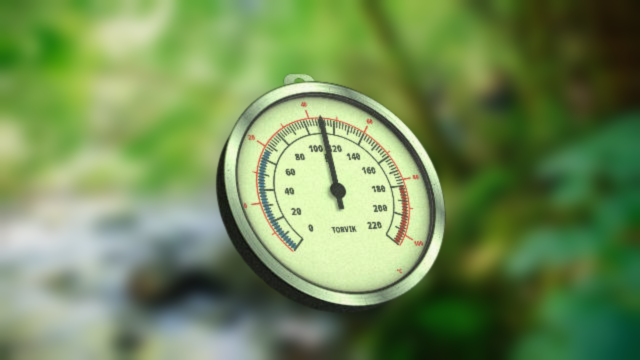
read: {"value": 110, "unit": "°F"}
